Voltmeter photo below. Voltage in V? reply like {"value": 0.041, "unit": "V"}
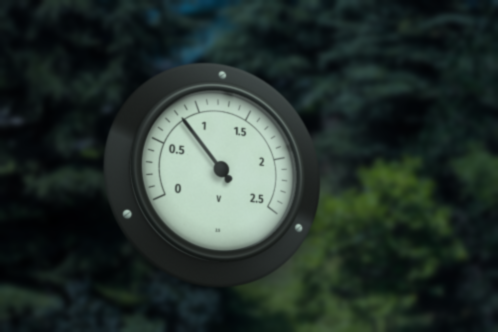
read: {"value": 0.8, "unit": "V"}
